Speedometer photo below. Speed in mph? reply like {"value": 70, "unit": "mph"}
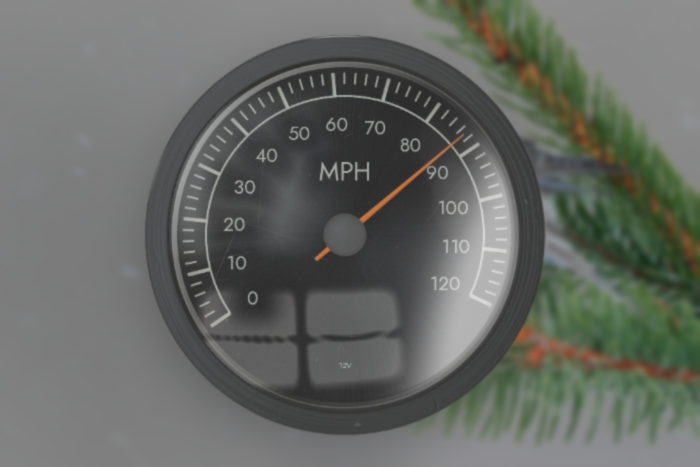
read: {"value": 87, "unit": "mph"}
